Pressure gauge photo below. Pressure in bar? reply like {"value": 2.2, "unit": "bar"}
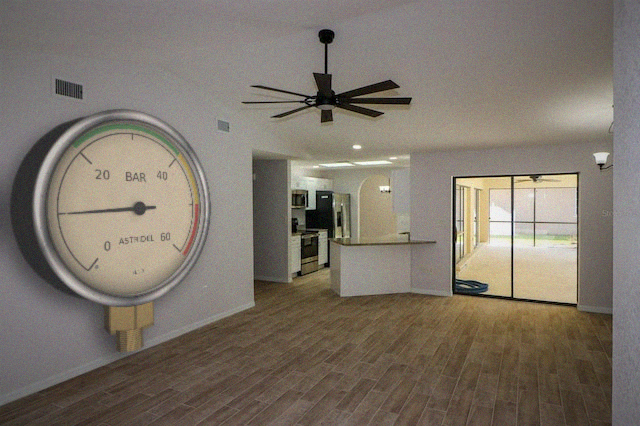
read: {"value": 10, "unit": "bar"}
